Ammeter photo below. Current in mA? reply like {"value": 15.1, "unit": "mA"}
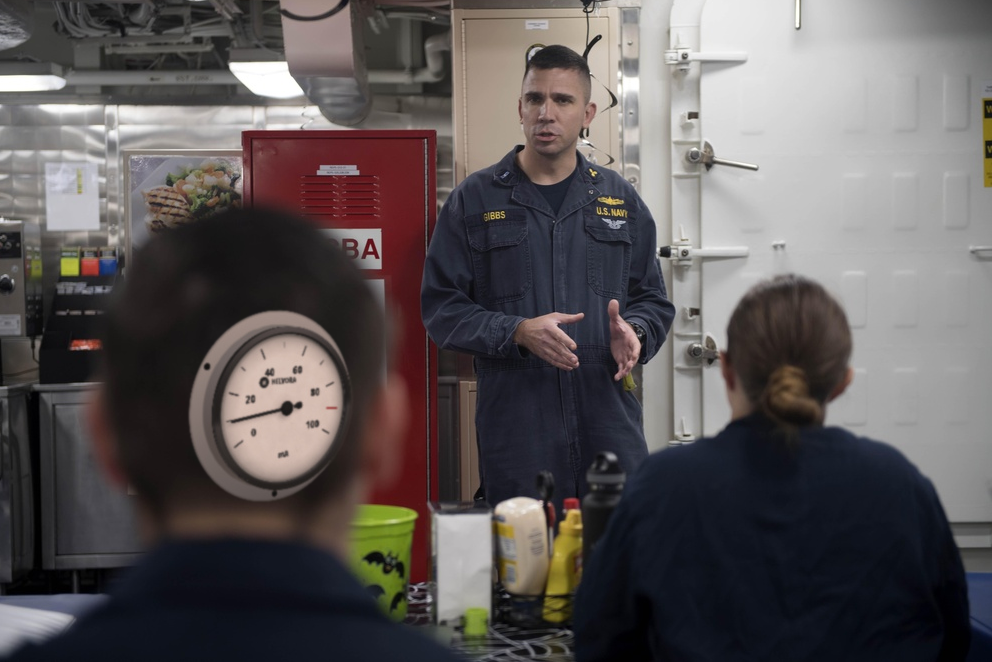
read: {"value": 10, "unit": "mA"}
